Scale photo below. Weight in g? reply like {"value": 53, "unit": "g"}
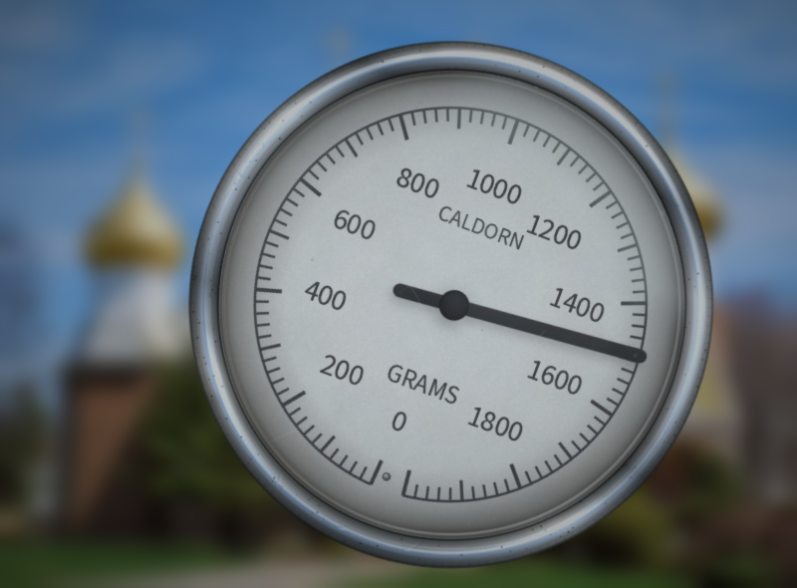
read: {"value": 1490, "unit": "g"}
